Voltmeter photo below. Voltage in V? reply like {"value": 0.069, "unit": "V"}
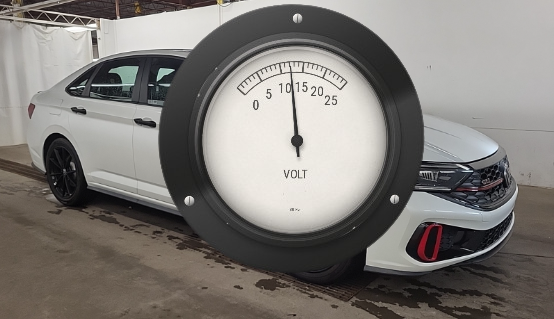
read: {"value": 12, "unit": "V"}
